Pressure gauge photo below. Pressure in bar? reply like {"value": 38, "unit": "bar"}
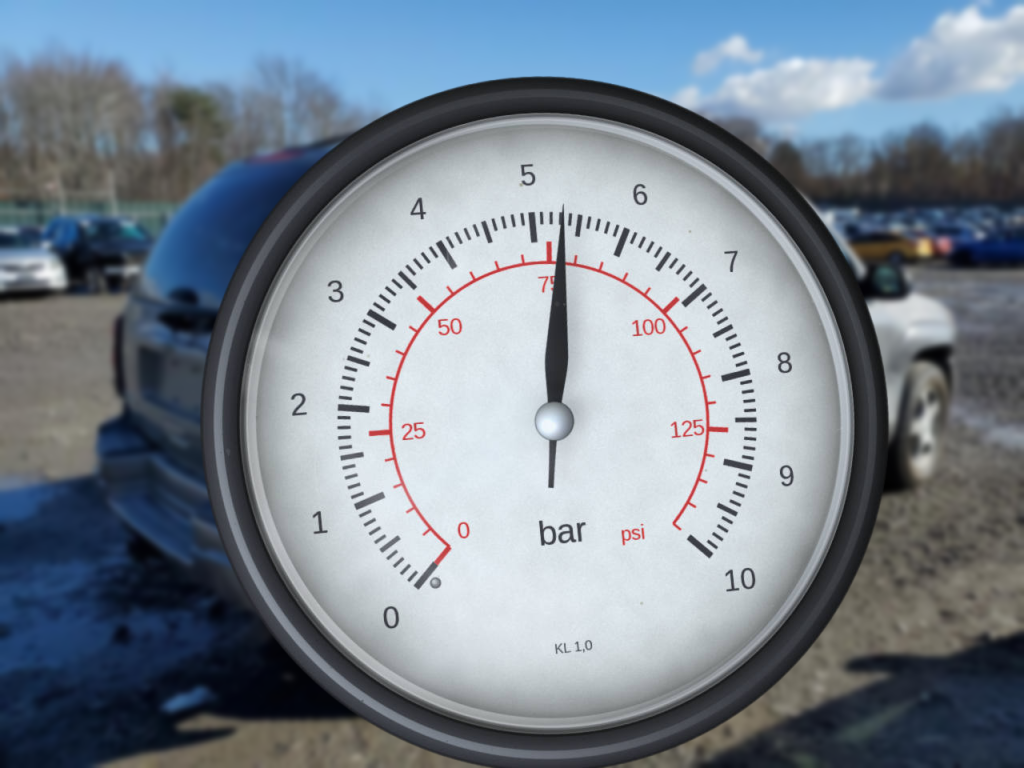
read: {"value": 5.3, "unit": "bar"}
